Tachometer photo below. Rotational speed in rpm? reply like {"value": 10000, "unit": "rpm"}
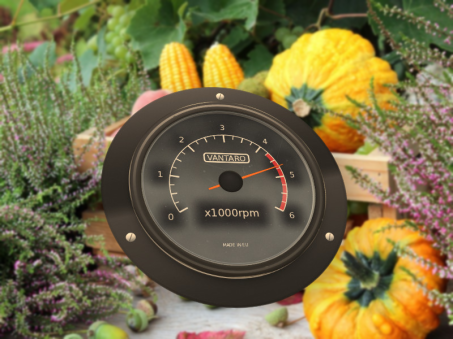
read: {"value": 4750, "unit": "rpm"}
